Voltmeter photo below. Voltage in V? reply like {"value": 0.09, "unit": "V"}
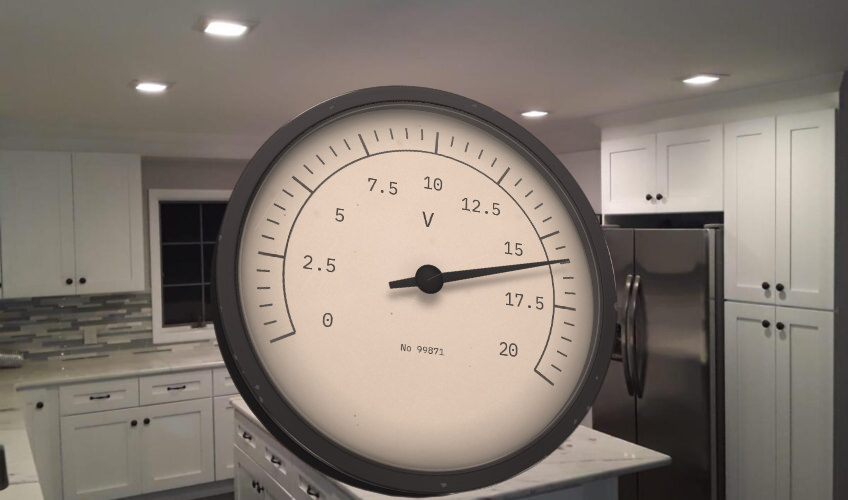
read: {"value": 16, "unit": "V"}
